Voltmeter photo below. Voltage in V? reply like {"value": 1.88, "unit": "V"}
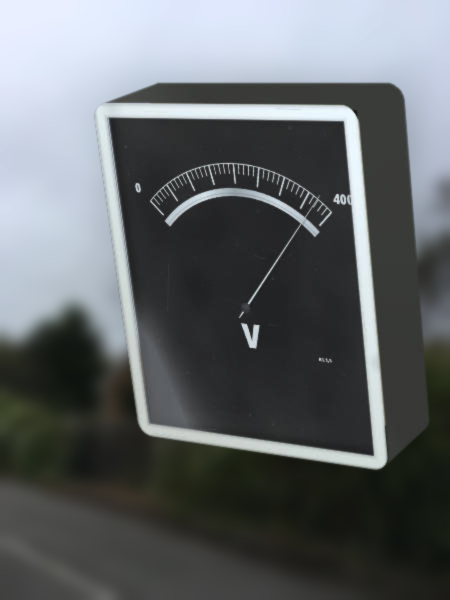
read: {"value": 370, "unit": "V"}
